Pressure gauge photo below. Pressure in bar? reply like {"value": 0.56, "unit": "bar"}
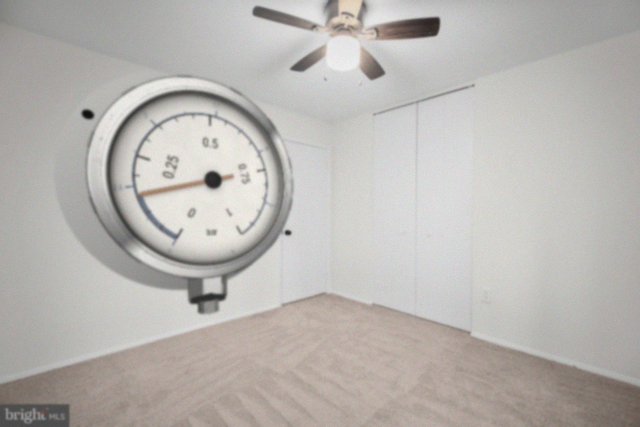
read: {"value": 0.15, "unit": "bar"}
